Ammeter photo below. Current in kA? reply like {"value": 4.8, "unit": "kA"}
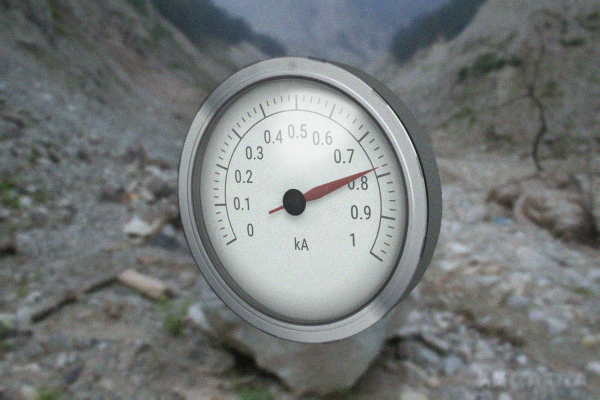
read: {"value": 0.78, "unit": "kA"}
